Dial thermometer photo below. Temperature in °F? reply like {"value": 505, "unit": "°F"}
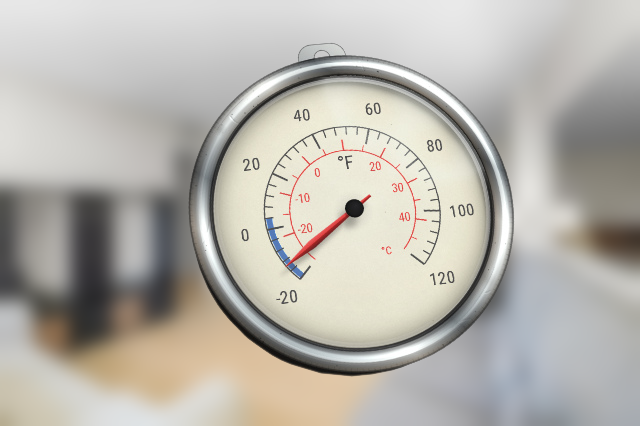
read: {"value": -14, "unit": "°F"}
